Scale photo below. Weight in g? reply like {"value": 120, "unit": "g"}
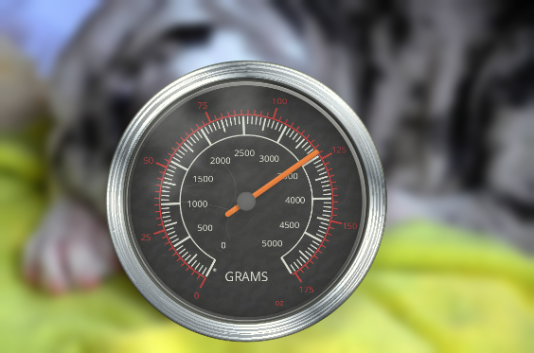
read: {"value": 3450, "unit": "g"}
